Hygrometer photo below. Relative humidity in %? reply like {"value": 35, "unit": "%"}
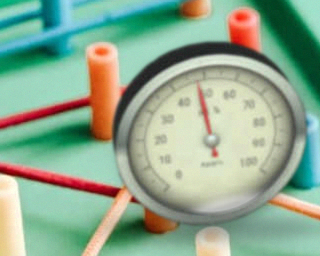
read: {"value": 47.5, "unit": "%"}
